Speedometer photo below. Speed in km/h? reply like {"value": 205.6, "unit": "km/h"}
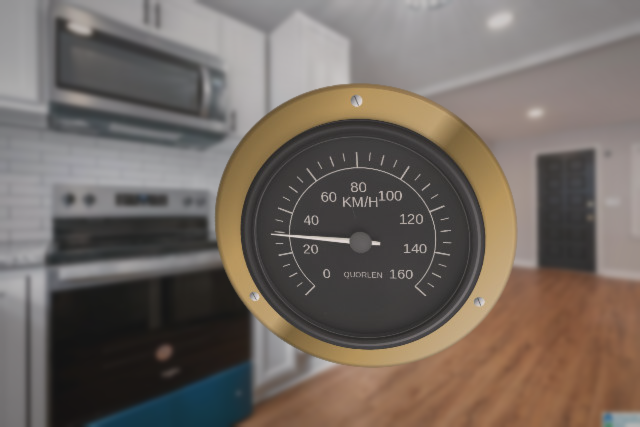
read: {"value": 30, "unit": "km/h"}
